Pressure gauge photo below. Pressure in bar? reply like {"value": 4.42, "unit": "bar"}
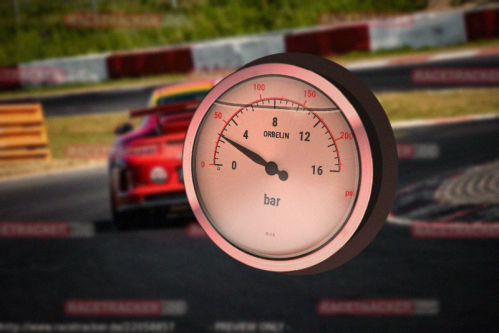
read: {"value": 2.5, "unit": "bar"}
